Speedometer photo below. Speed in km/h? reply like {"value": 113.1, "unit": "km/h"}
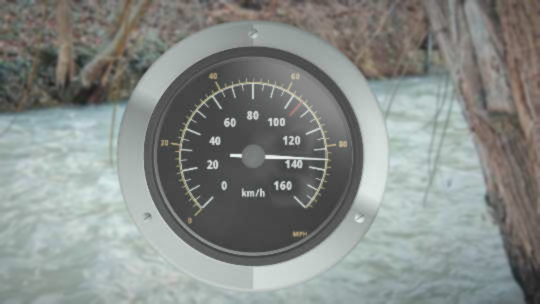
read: {"value": 135, "unit": "km/h"}
